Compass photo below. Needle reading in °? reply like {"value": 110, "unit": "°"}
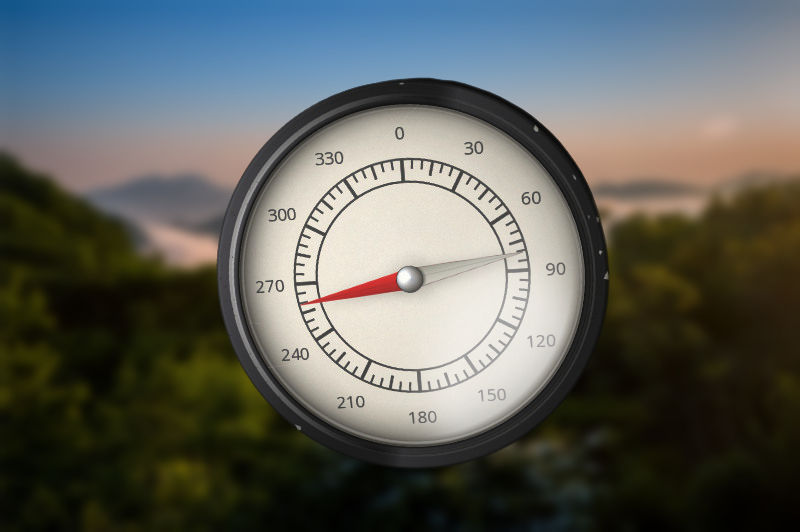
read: {"value": 260, "unit": "°"}
